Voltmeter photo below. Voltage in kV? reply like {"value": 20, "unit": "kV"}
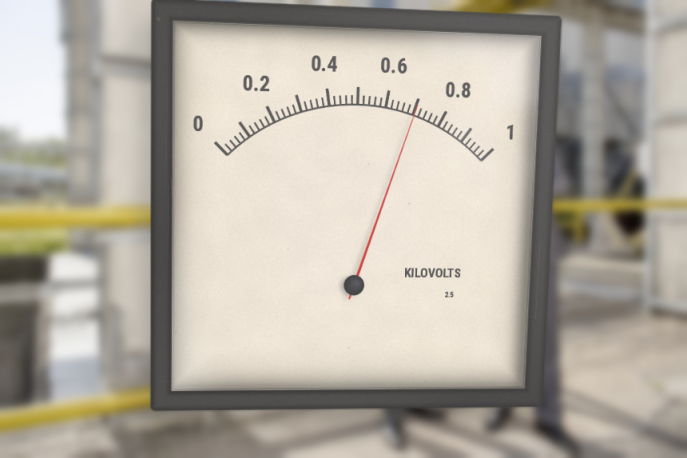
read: {"value": 0.7, "unit": "kV"}
